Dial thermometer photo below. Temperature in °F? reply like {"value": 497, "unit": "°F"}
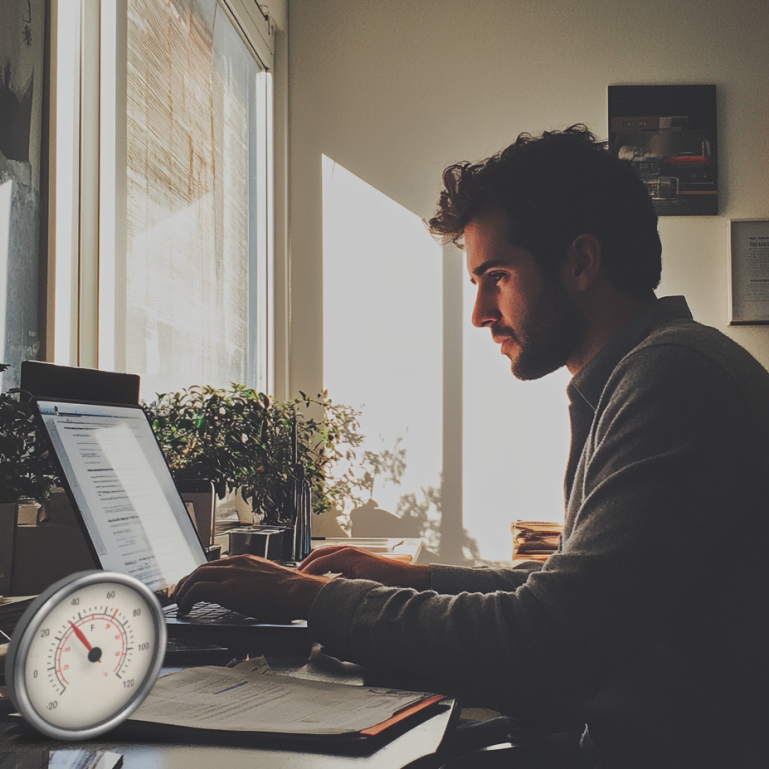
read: {"value": 32, "unit": "°F"}
